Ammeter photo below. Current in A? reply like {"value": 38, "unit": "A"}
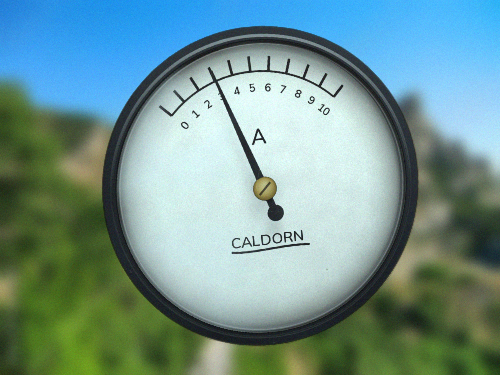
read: {"value": 3, "unit": "A"}
